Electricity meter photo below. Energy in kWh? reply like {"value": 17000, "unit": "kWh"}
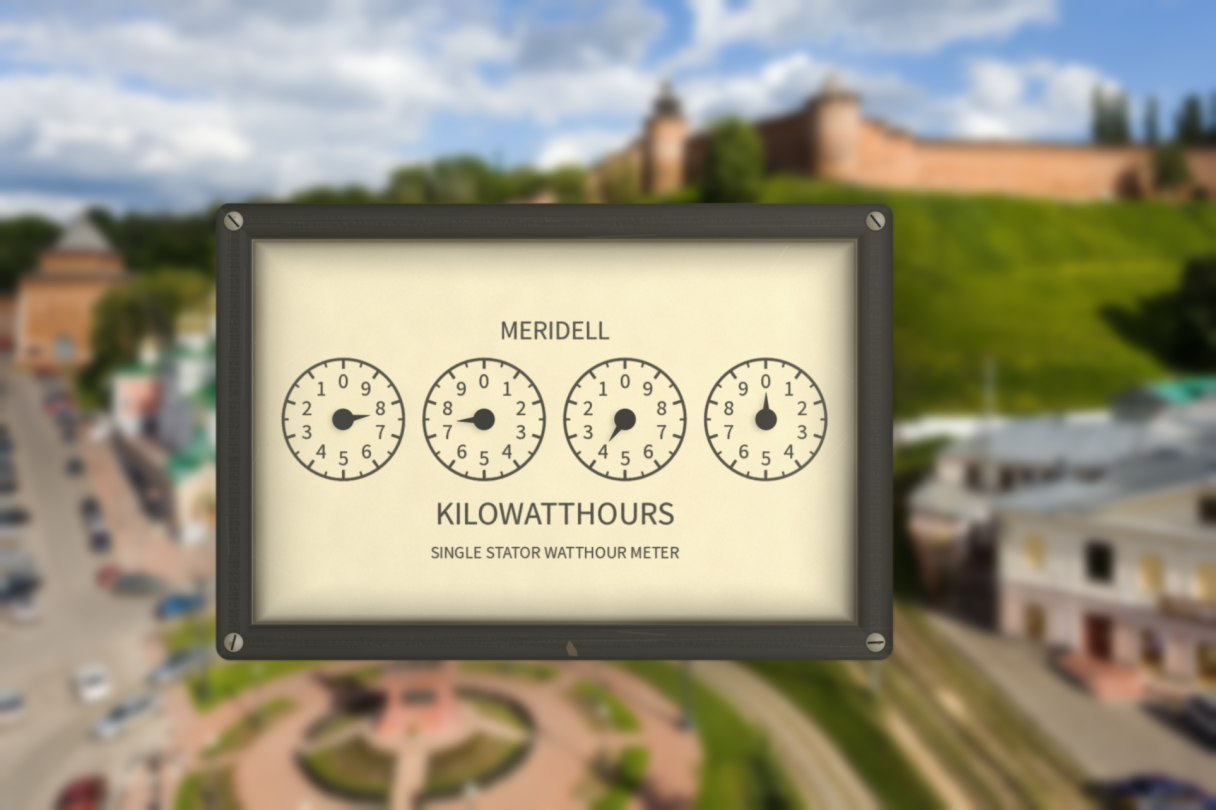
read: {"value": 7740, "unit": "kWh"}
